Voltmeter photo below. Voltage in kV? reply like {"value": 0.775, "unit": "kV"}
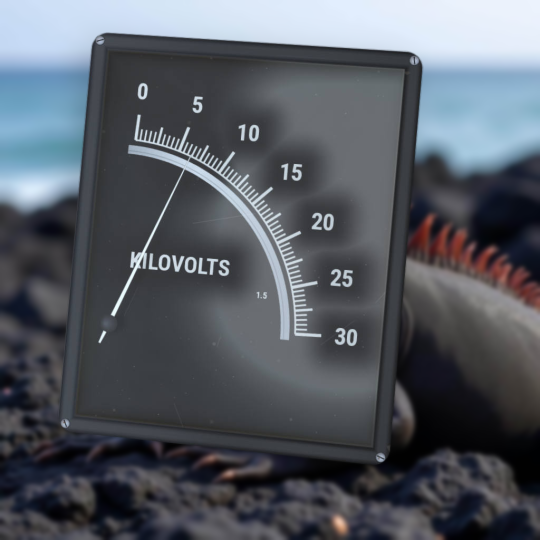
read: {"value": 6.5, "unit": "kV"}
